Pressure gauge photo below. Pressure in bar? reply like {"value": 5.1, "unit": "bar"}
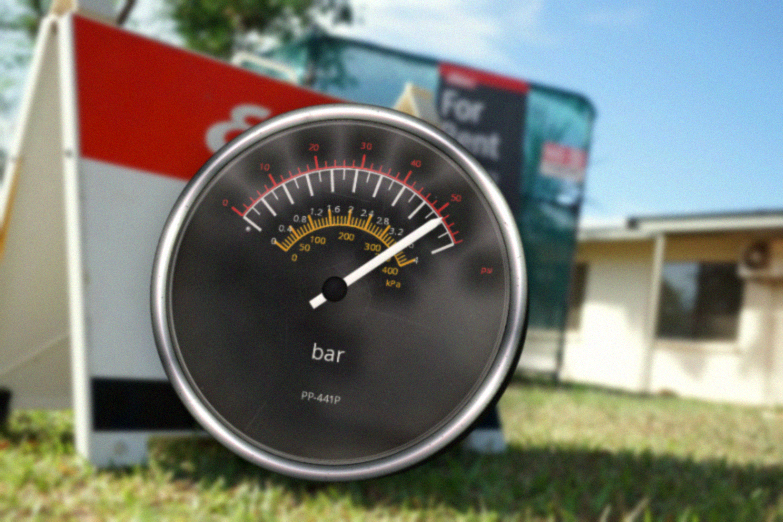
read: {"value": 3.6, "unit": "bar"}
